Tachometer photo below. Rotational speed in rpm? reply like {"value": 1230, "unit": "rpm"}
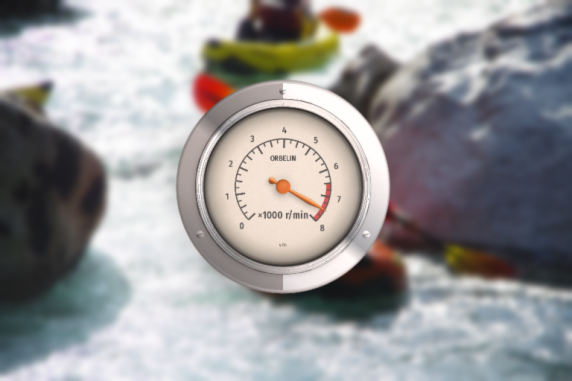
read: {"value": 7500, "unit": "rpm"}
